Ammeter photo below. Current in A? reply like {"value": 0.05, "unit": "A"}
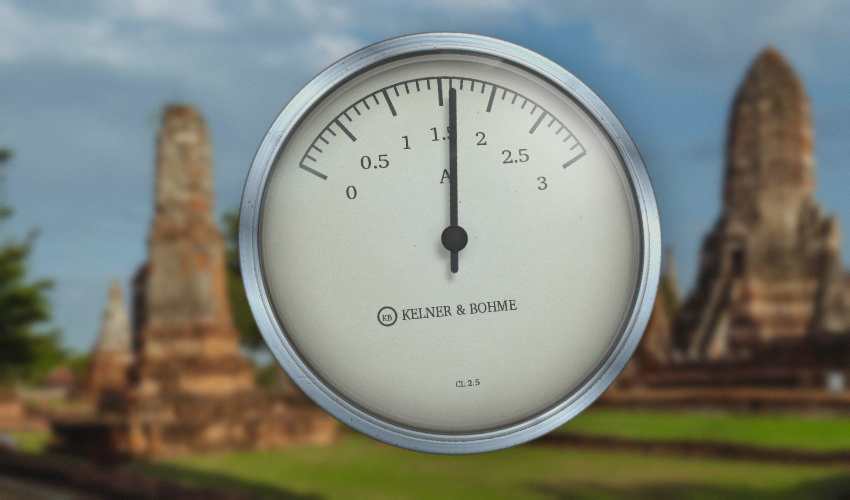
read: {"value": 1.6, "unit": "A"}
